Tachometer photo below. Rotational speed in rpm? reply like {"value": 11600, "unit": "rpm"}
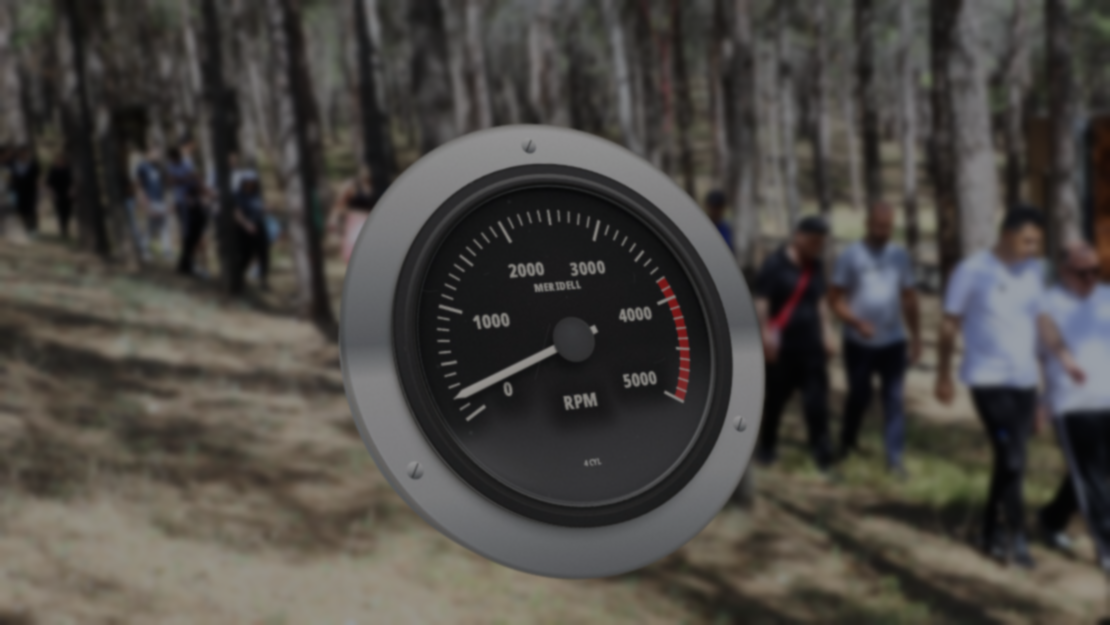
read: {"value": 200, "unit": "rpm"}
